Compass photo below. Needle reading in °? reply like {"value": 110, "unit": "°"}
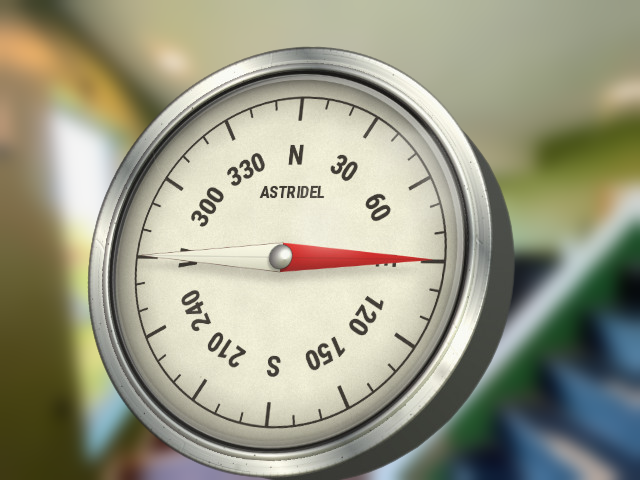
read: {"value": 90, "unit": "°"}
